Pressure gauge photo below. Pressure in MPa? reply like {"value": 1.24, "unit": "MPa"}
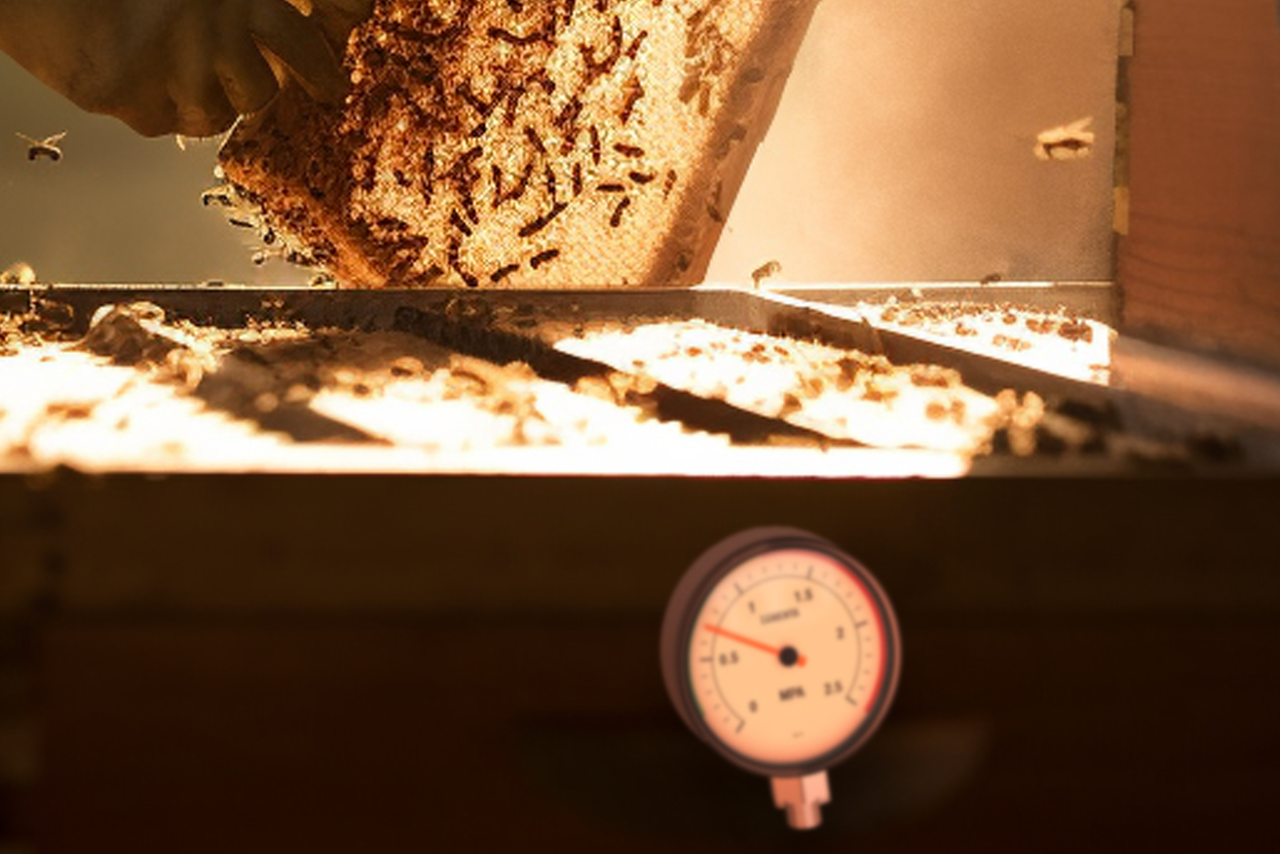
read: {"value": 0.7, "unit": "MPa"}
